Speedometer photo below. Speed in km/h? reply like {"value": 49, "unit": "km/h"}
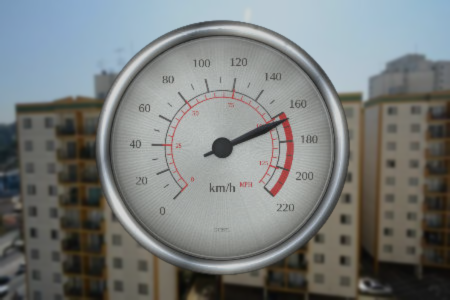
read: {"value": 165, "unit": "km/h"}
